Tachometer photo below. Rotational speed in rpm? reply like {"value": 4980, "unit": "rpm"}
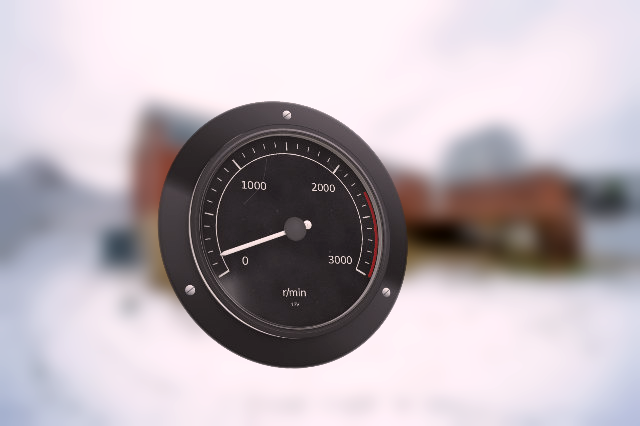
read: {"value": 150, "unit": "rpm"}
